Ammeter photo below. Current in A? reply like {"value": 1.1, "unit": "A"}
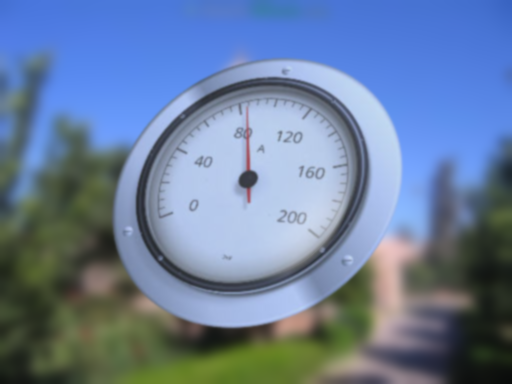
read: {"value": 85, "unit": "A"}
